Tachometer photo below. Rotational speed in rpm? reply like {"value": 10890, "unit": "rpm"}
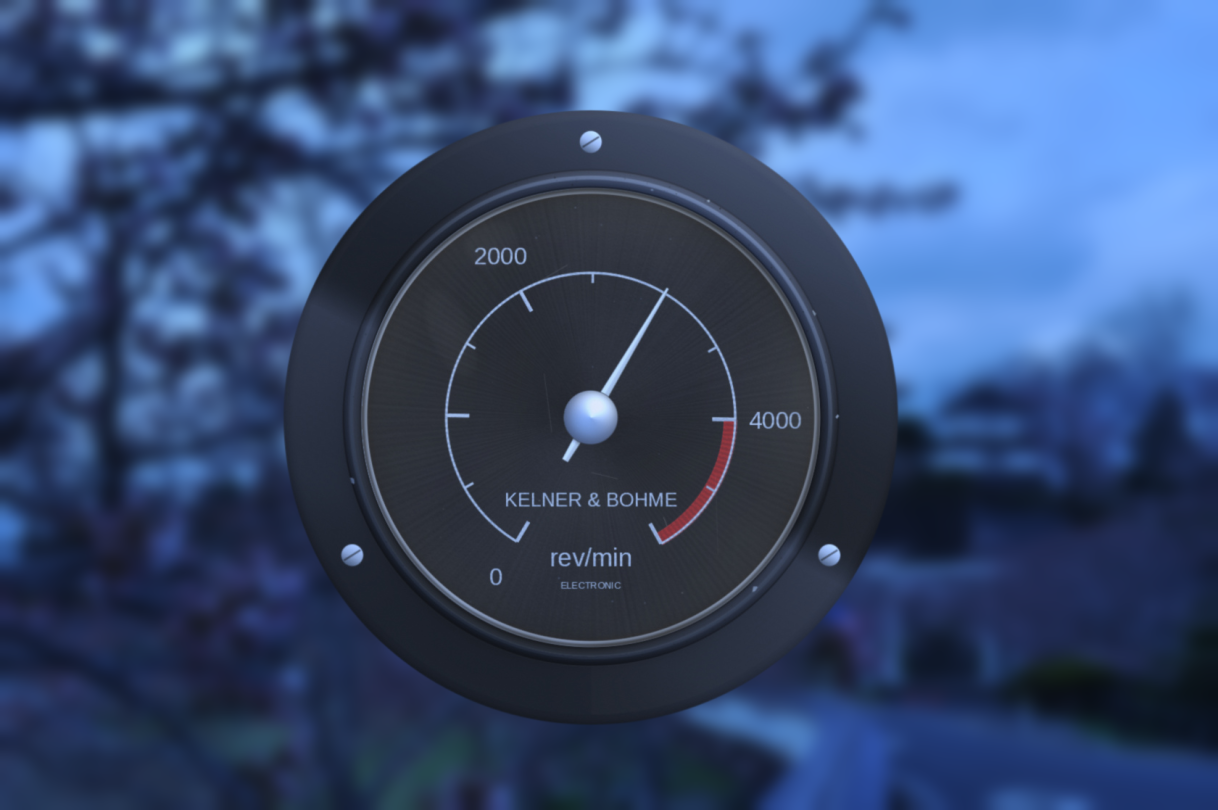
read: {"value": 3000, "unit": "rpm"}
